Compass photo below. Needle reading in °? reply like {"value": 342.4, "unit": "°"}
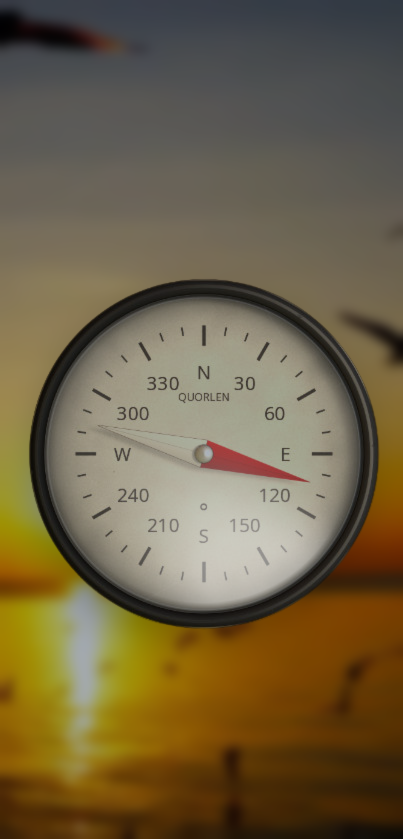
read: {"value": 105, "unit": "°"}
